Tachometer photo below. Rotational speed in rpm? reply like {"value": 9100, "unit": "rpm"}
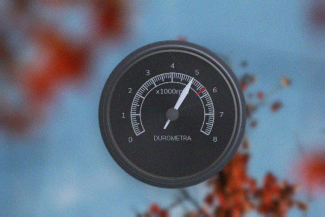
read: {"value": 5000, "unit": "rpm"}
